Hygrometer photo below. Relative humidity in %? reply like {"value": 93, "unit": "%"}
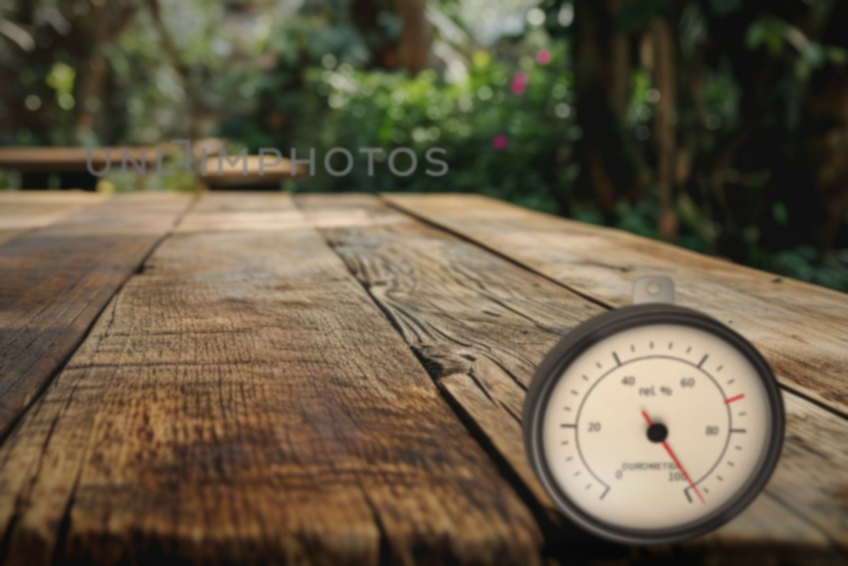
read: {"value": 98, "unit": "%"}
